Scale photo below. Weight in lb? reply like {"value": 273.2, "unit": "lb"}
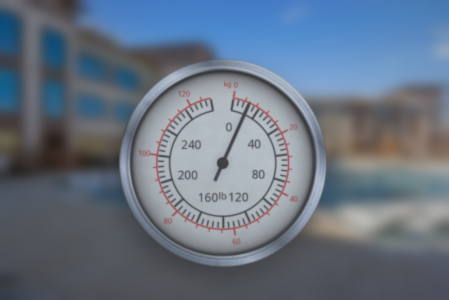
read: {"value": 12, "unit": "lb"}
